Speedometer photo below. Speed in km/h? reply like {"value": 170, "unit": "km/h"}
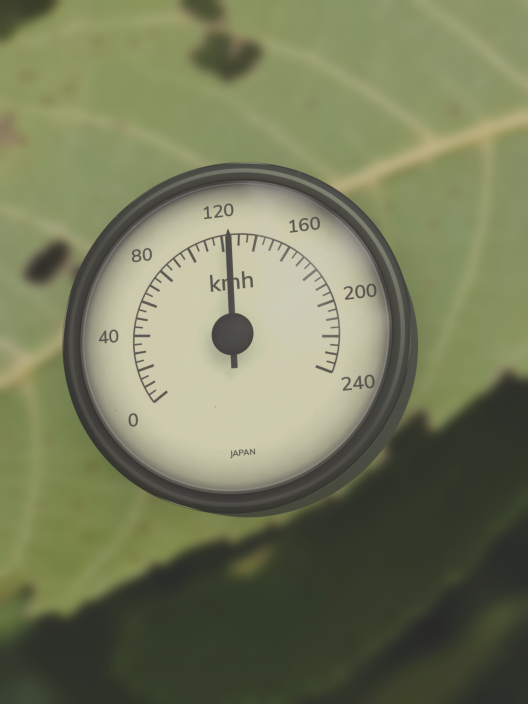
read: {"value": 125, "unit": "km/h"}
